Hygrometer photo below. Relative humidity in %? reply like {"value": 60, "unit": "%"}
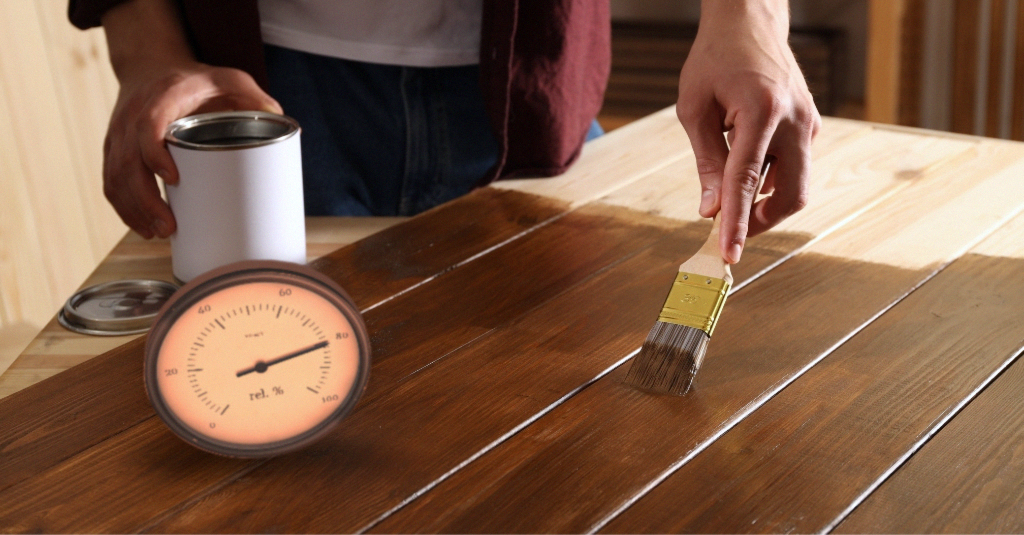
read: {"value": 80, "unit": "%"}
